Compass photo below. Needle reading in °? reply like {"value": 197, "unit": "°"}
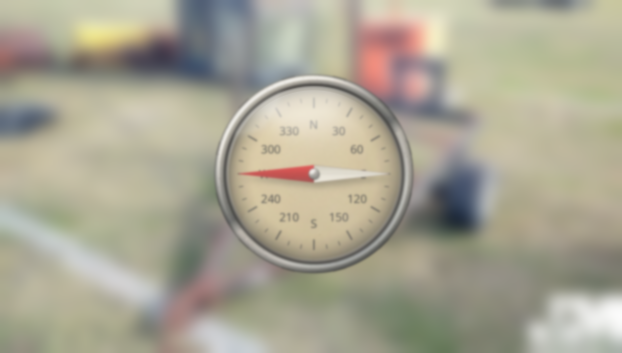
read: {"value": 270, "unit": "°"}
